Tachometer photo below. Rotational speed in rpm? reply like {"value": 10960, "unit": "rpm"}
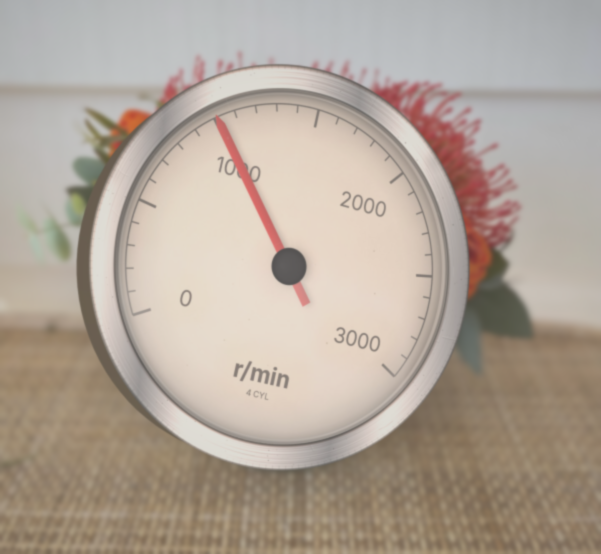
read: {"value": 1000, "unit": "rpm"}
